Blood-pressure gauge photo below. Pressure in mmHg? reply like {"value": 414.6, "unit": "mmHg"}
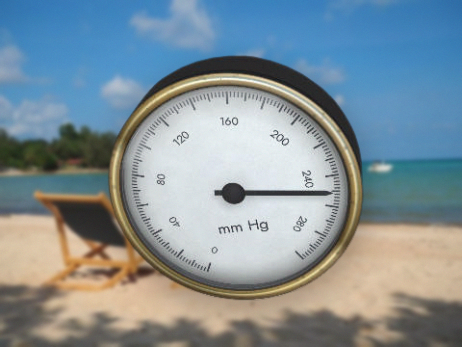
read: {"value": 250, "unit": "mmHg"}
